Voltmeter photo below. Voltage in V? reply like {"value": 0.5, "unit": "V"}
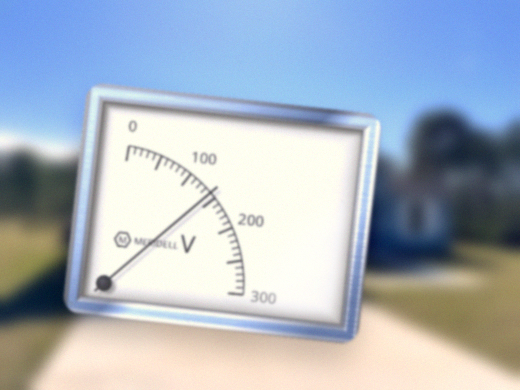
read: {"value": 140, "unit": "V"}
